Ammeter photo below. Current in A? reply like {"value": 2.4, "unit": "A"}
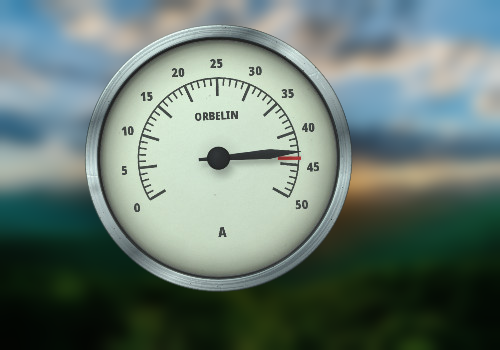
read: {"value": 43, "unit": "A"}
